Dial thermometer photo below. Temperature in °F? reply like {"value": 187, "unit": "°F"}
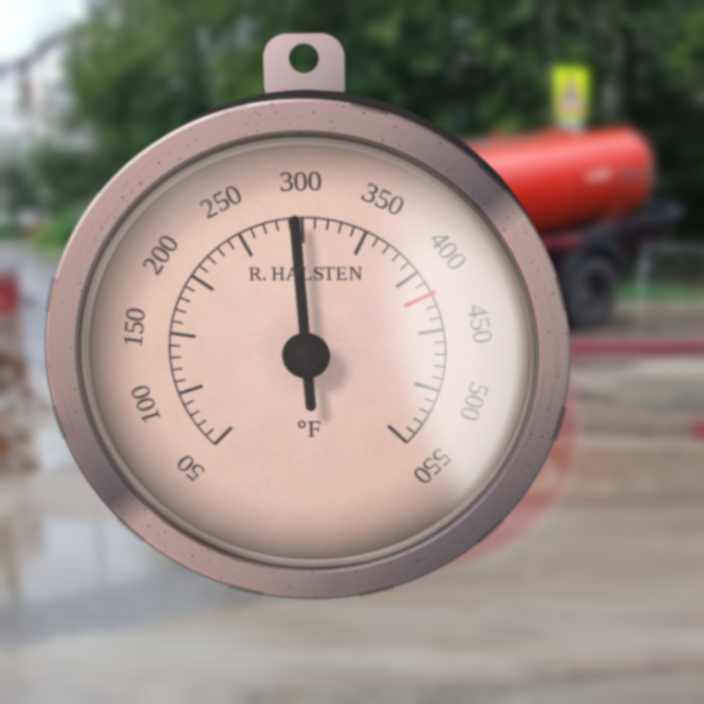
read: {"value": 295, "unit": "°F"}
